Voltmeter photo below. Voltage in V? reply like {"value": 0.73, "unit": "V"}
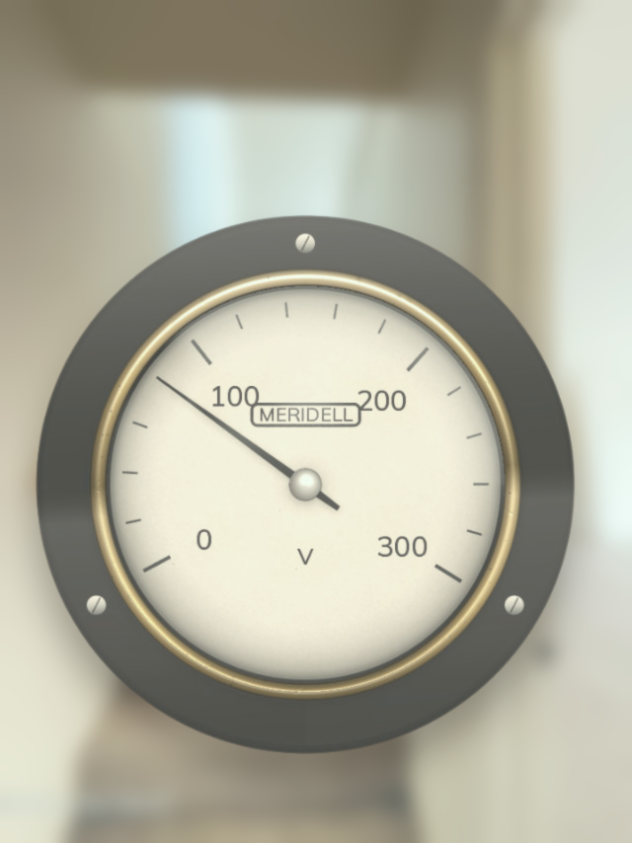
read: {"value": 80, "unit": "V"}
